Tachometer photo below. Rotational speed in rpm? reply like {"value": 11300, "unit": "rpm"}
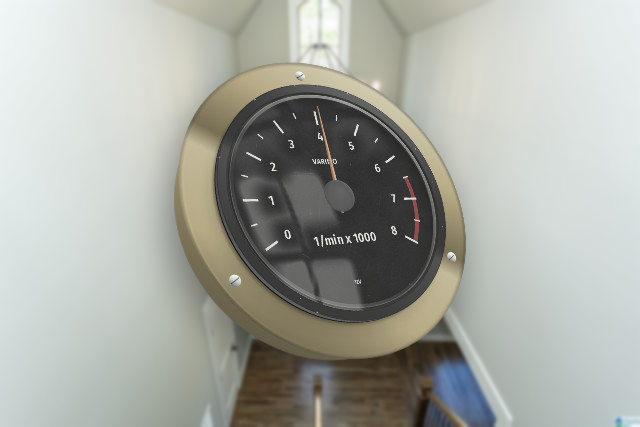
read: {"value": 4000, "unit": "rpm"}
